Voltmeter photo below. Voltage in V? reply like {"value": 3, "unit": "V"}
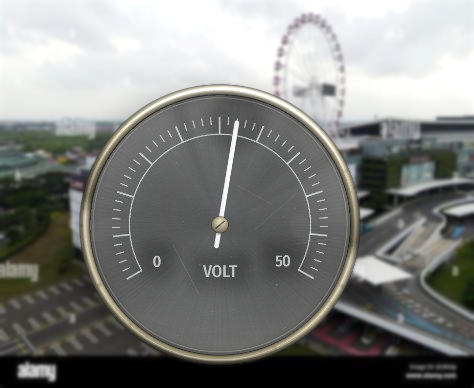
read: {"value": 27, "unit": "V"}
